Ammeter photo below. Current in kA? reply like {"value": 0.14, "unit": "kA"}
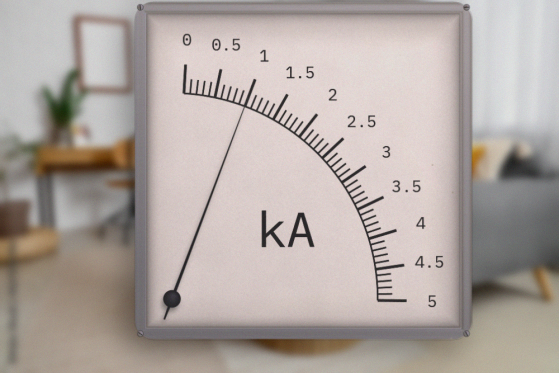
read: {"value": 1, "unit": "kA"}
